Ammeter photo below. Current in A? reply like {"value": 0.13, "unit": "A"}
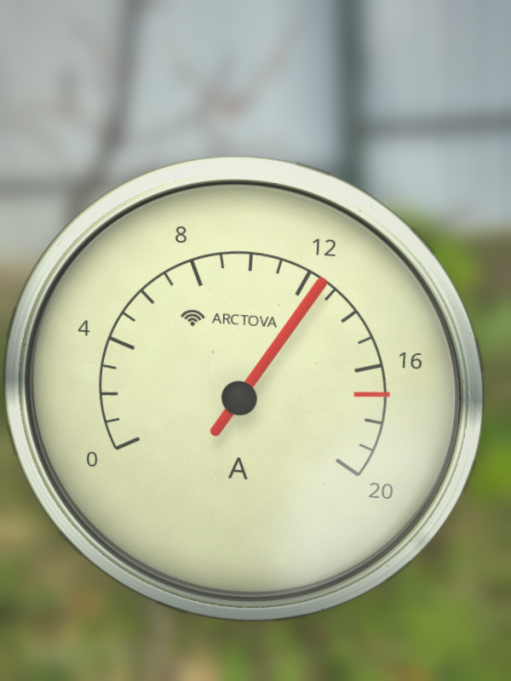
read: {"value": 12.5, "unit": "A"}
